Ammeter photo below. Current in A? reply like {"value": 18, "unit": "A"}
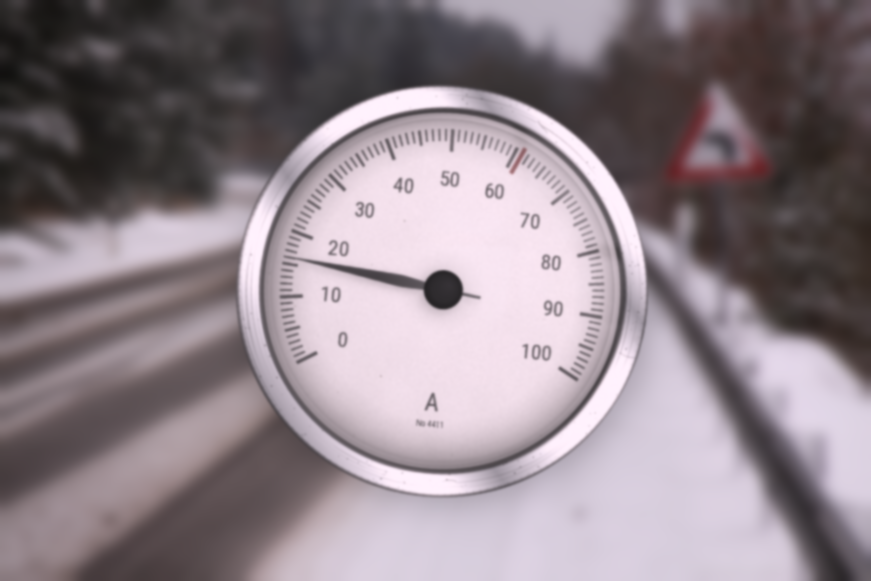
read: {"value": 16, "unit": "A"}
